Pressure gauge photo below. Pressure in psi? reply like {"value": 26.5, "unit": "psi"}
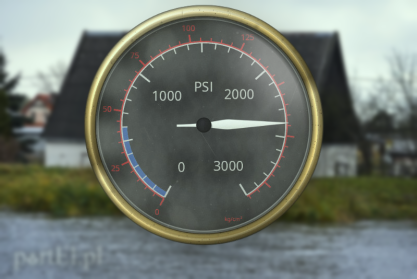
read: {"value": 2400, "unit": "psi"}
